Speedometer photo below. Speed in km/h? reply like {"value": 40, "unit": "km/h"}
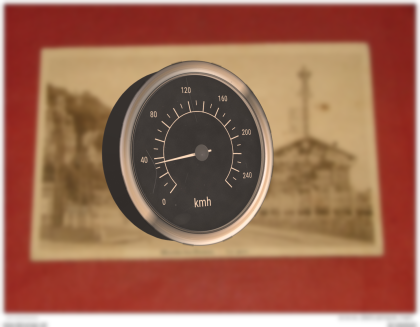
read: {"value": 35, "unit": "km/h"}
